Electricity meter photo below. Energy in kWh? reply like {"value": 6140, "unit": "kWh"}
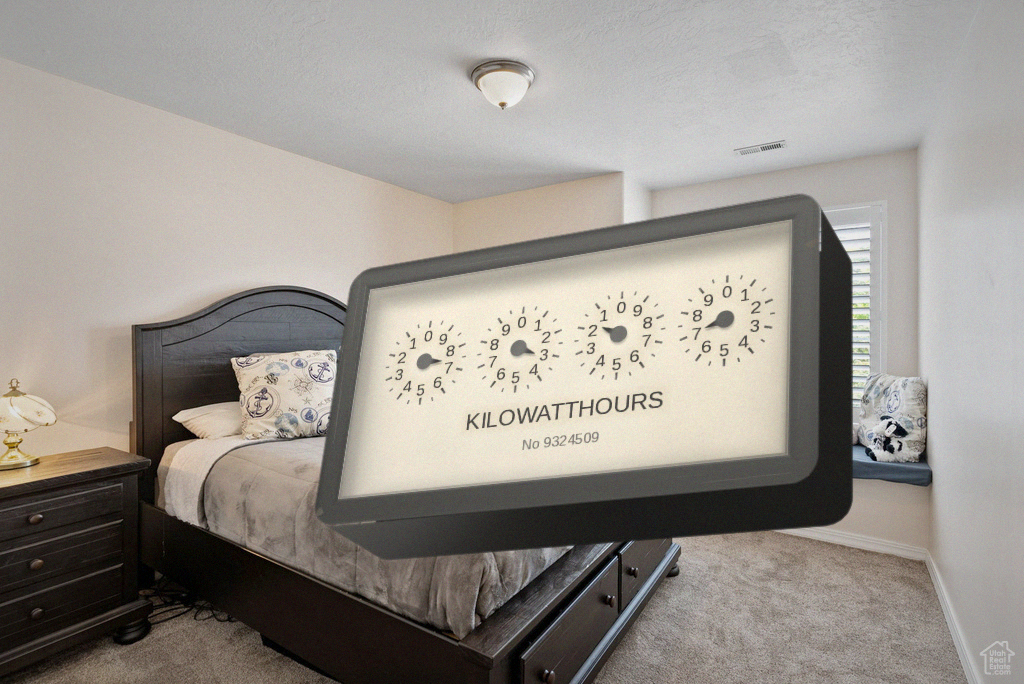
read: {"value": 7317, "unit": "kWh"}
